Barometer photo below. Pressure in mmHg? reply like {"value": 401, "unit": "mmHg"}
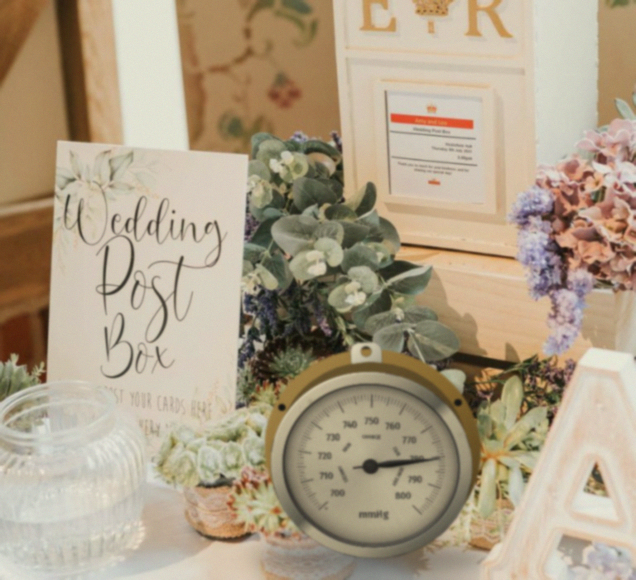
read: {"value": 780, "unit": "mmHg"}
